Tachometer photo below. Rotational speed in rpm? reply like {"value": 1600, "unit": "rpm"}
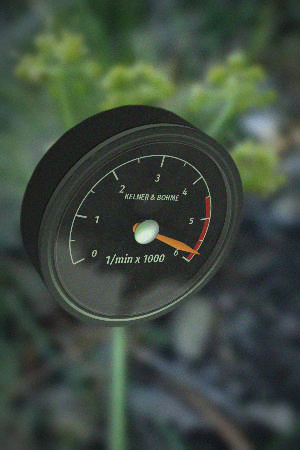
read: {"value": 5750, "unit": "rpm"}
